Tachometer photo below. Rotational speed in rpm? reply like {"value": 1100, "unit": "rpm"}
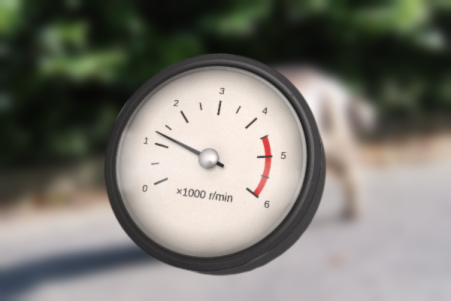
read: {"value": 1250, "unit": "rpm"}
